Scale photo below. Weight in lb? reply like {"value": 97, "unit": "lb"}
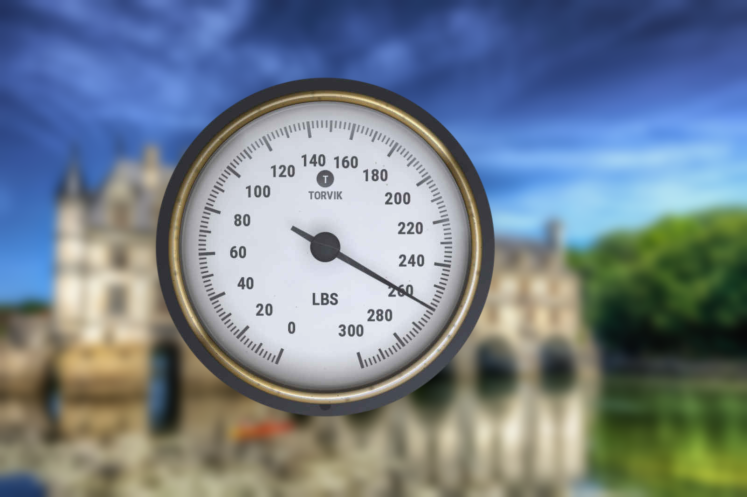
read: {"value": 260, "unit": "lb"}
